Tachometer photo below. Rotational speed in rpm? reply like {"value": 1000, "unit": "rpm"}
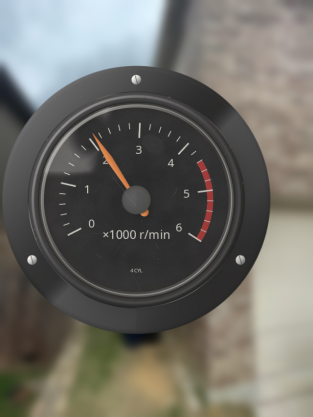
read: {"value": 2100, "unit": "rpm"}
